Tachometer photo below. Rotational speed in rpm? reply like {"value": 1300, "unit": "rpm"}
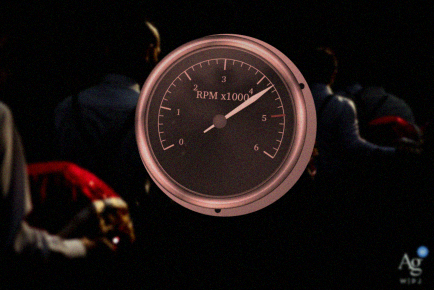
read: {"value": 4300, "unit": "rpm"}
